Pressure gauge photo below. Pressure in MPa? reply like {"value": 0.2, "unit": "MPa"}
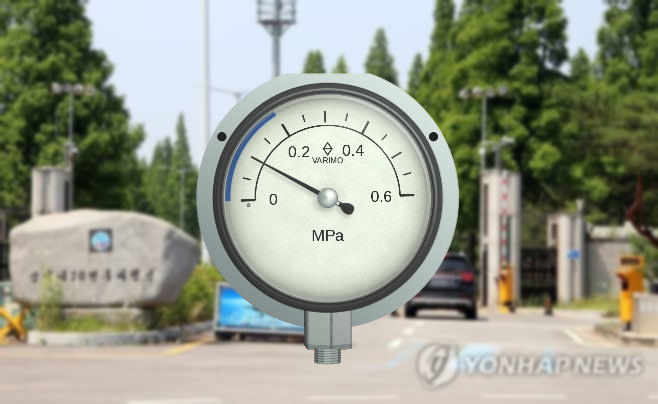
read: {"value": 0.1, "unit": "MPa"}
